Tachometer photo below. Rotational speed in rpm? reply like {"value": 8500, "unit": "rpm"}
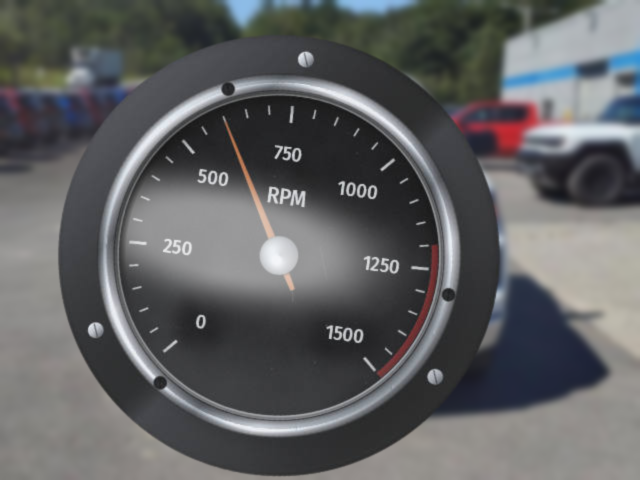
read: {"value": 600, "unit": "rpm"}
